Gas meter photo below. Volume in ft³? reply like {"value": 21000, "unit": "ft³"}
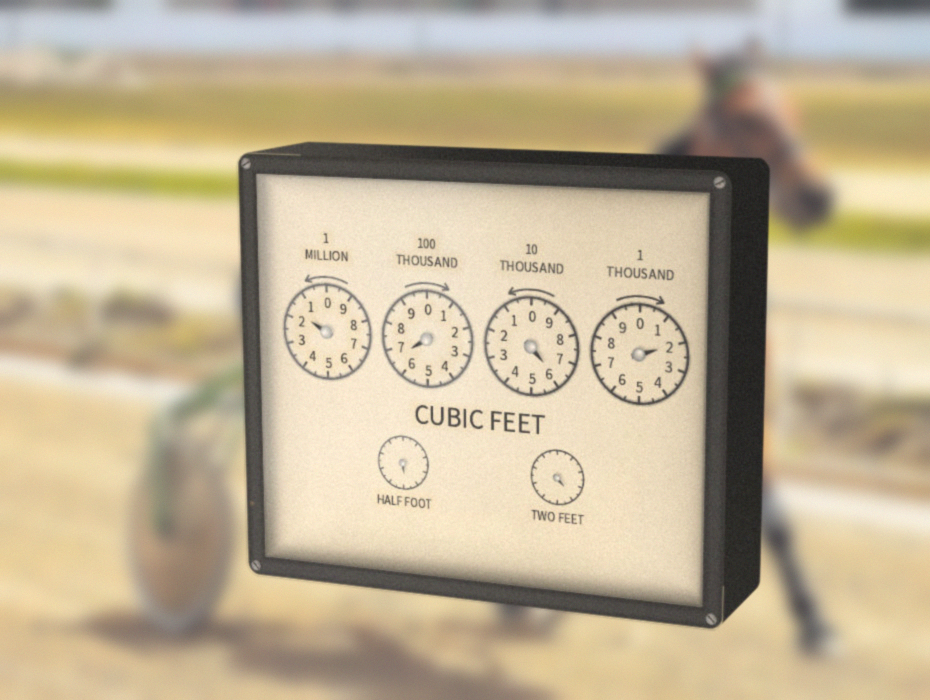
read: {"value": 166200, "unit": "ft³"}
